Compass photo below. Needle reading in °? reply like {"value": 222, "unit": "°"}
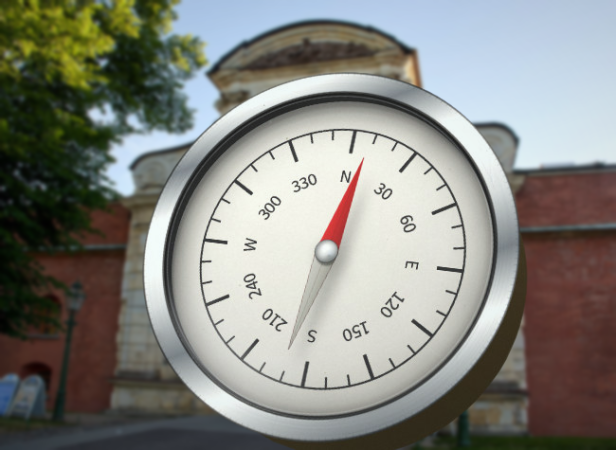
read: {"value": 10, "unit": "°"}
